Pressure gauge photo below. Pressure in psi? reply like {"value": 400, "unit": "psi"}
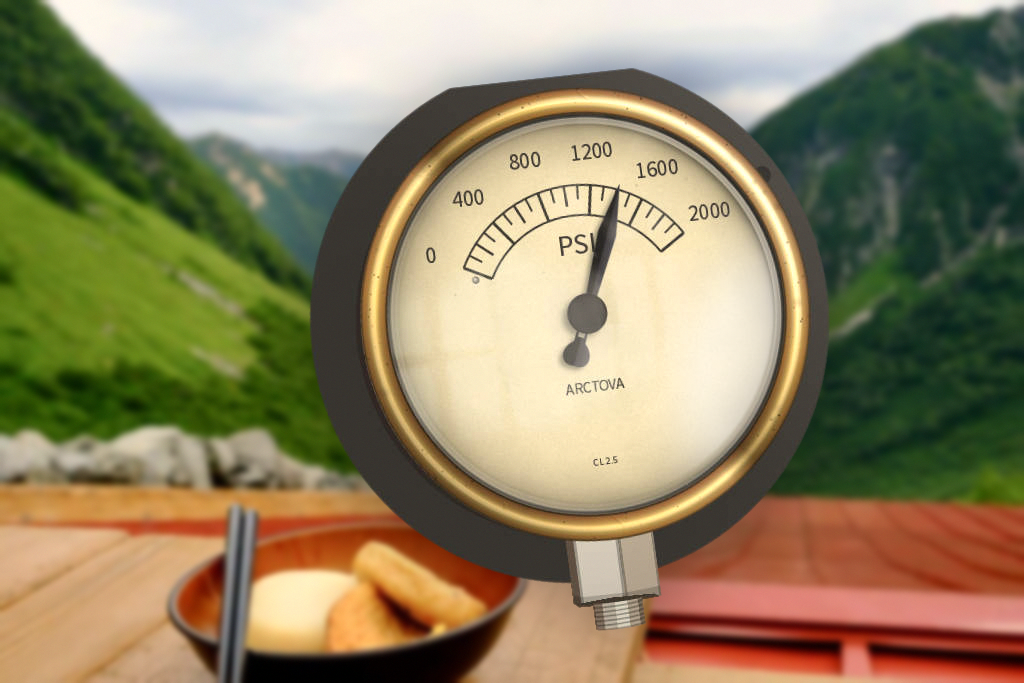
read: {"value": 1400, "unit": "psi"}
